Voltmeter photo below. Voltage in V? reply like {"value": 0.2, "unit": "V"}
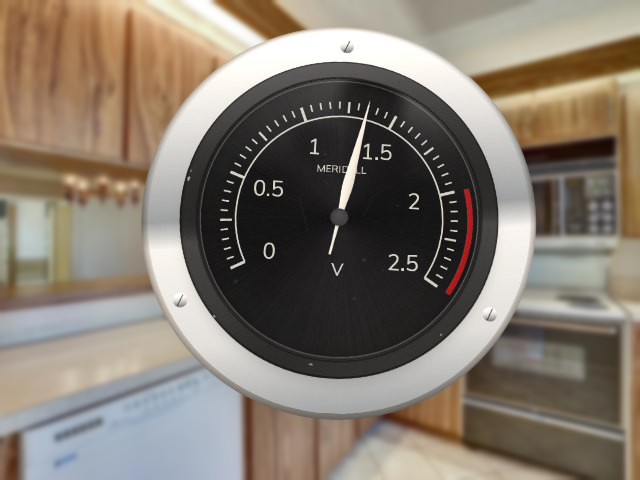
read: {"value": 1.35, "unit": "V"}
